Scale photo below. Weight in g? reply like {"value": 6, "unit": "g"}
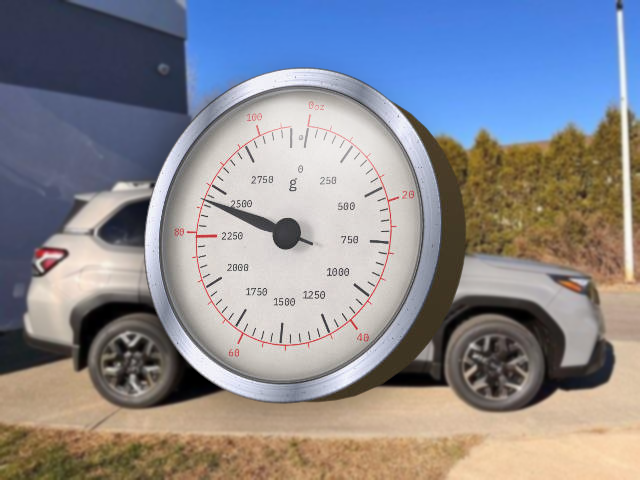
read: {"value": 2425, "unit": "g"}
